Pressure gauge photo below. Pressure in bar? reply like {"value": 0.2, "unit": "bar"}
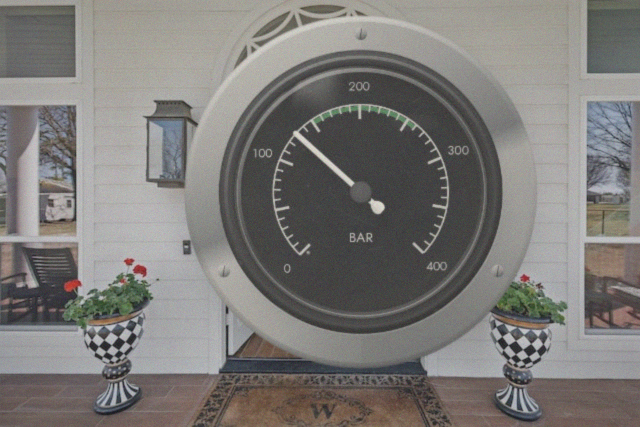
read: {"value": 130, "unit": "bar"}
